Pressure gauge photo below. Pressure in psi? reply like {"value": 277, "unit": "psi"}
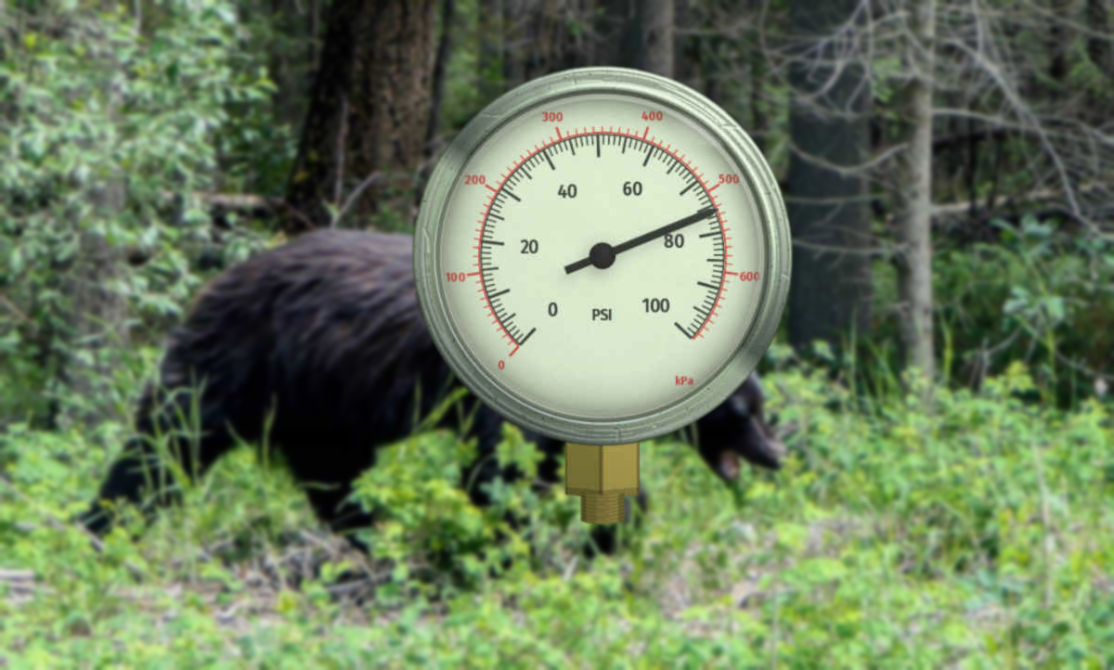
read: {"value": 76, "unit": "psi"}
